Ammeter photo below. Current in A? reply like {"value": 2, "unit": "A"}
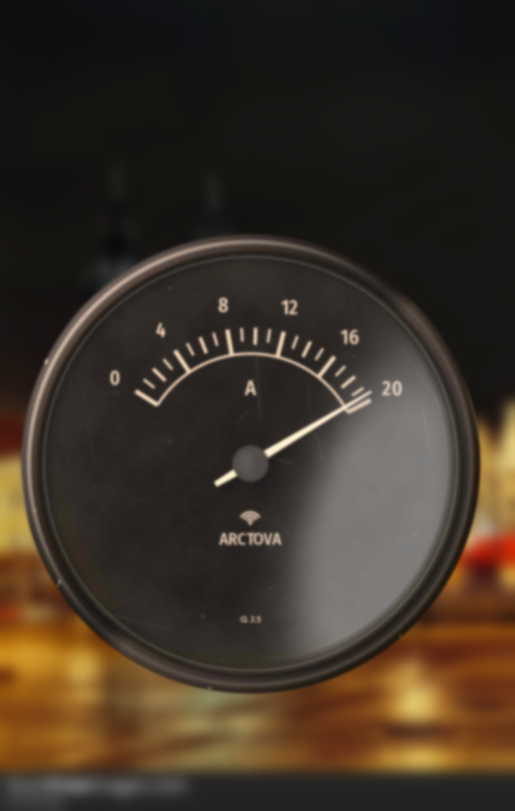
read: {"value": 19.5, "unit": "A"}
